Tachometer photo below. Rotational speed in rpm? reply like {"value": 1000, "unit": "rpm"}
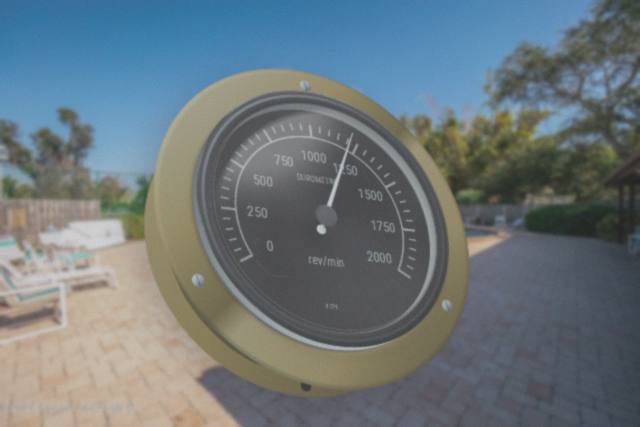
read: {"value": 1200, "unit": "rpm"}
